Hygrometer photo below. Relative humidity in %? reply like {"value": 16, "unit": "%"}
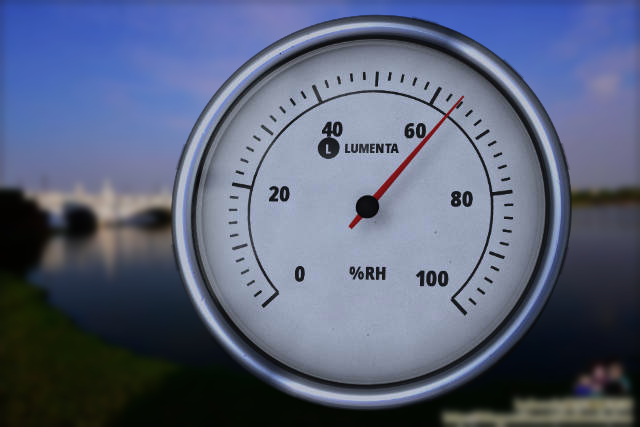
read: {"value": 64, "unit": "%"}
